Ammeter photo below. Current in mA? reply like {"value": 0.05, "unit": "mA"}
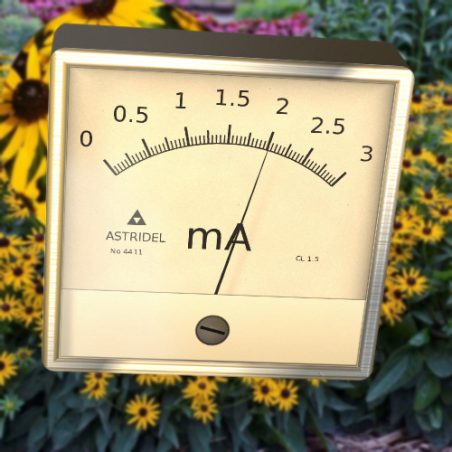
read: {"value": 2, "unit": "mA"}
